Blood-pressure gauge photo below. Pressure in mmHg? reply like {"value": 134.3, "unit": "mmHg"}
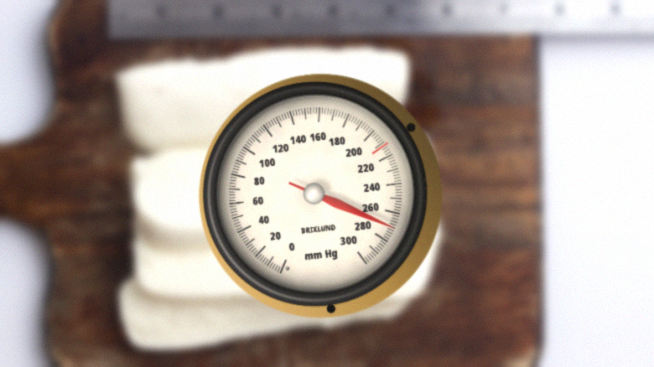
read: {"value": 270, "unit": "mmHg"}
